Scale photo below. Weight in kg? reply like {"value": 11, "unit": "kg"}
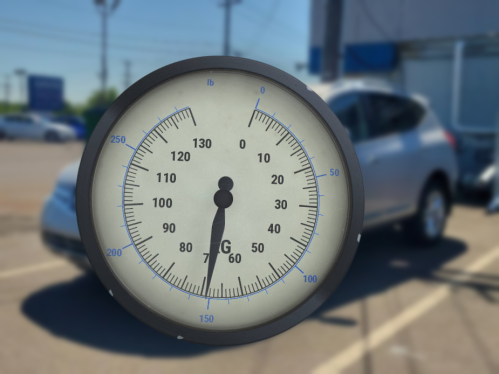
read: {"value": 69, "unit": "kg"}
